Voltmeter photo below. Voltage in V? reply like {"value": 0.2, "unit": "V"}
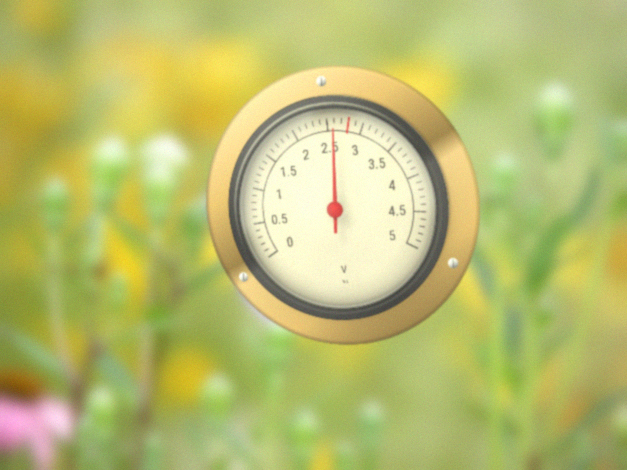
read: {"value": 2.6, "unit": "V"}
